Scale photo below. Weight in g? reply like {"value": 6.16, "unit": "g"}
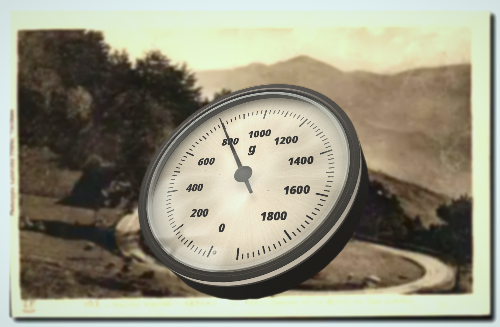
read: {"value": 800, "unit": "g"}
